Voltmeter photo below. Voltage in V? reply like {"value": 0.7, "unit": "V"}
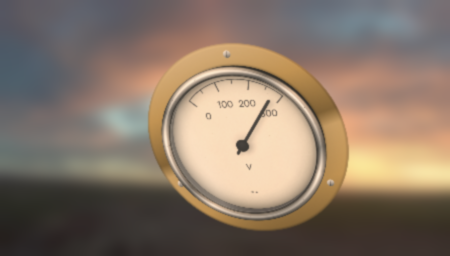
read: {"value": 275, "unit": "V"}
